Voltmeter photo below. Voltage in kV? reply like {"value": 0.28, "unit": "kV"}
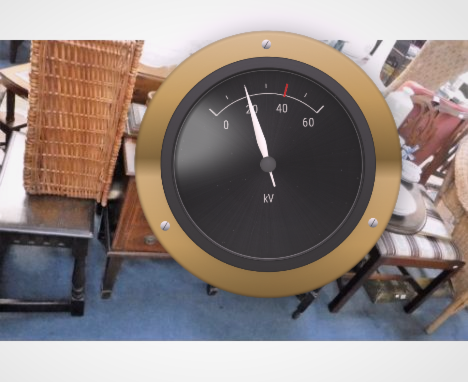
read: {"value": 20, "unit": "kV"}
